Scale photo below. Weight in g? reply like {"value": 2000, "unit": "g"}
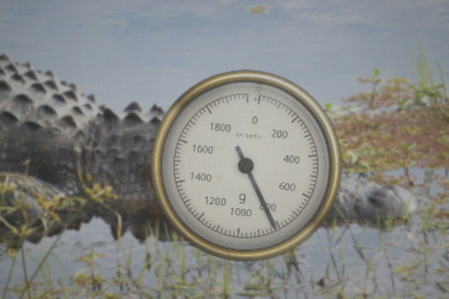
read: {"value": 820, "unit": "g"}
